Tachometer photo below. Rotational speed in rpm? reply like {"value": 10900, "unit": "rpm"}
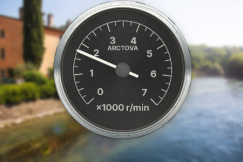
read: {"value": 1750, "unit": "rpm"}
